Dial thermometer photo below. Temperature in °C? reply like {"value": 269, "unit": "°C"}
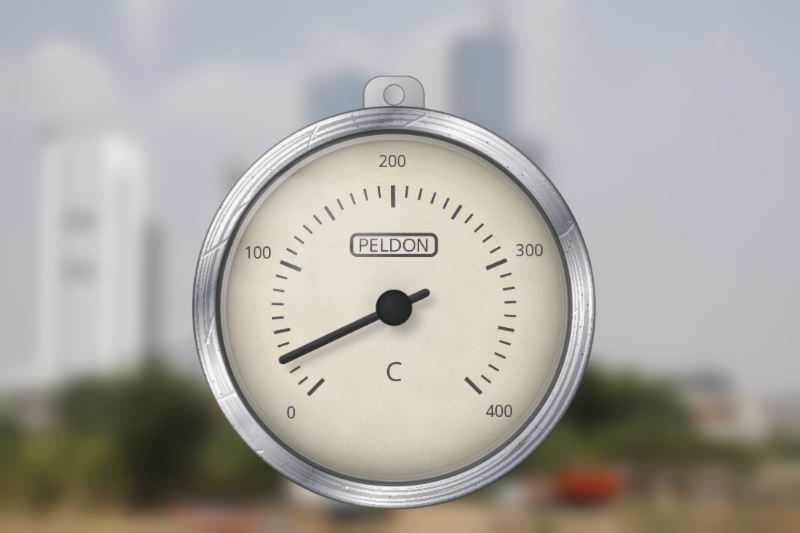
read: {"value": 30, "unit": "°C"}
